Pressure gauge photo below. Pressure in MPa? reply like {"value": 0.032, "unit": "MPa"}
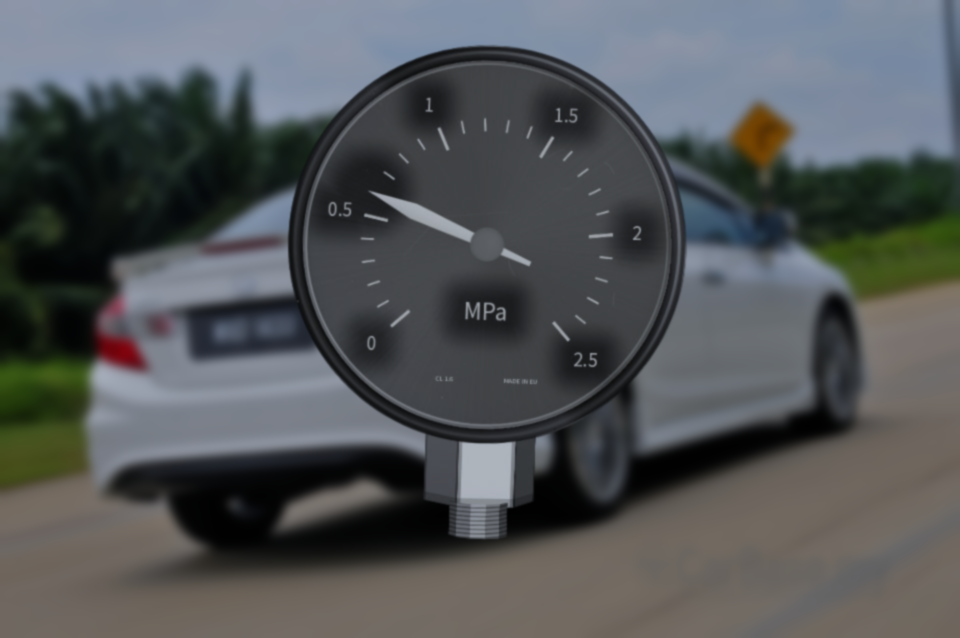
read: {"value": 0.6, "unit": "MPa"}
